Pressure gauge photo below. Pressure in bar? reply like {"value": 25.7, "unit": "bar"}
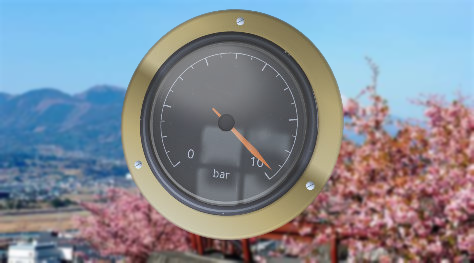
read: {"value": 9.75, "unit": "bar"}
